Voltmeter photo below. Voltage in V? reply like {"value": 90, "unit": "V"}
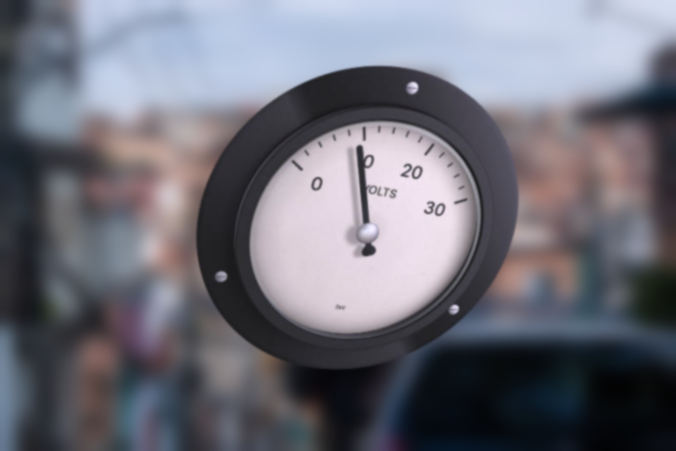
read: {"value": 9, "unit": "V"}
